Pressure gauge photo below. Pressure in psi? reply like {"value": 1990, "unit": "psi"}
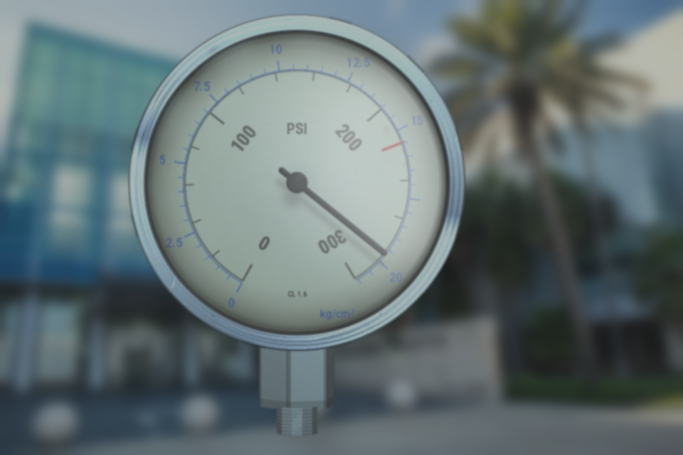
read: {"value": 280, "unit": "psi"}
